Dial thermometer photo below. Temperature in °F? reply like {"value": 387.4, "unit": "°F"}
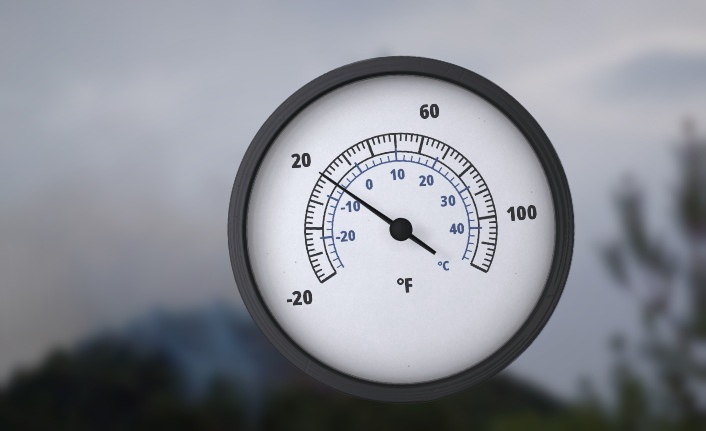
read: {"value": 20, "unit": "°F"}
